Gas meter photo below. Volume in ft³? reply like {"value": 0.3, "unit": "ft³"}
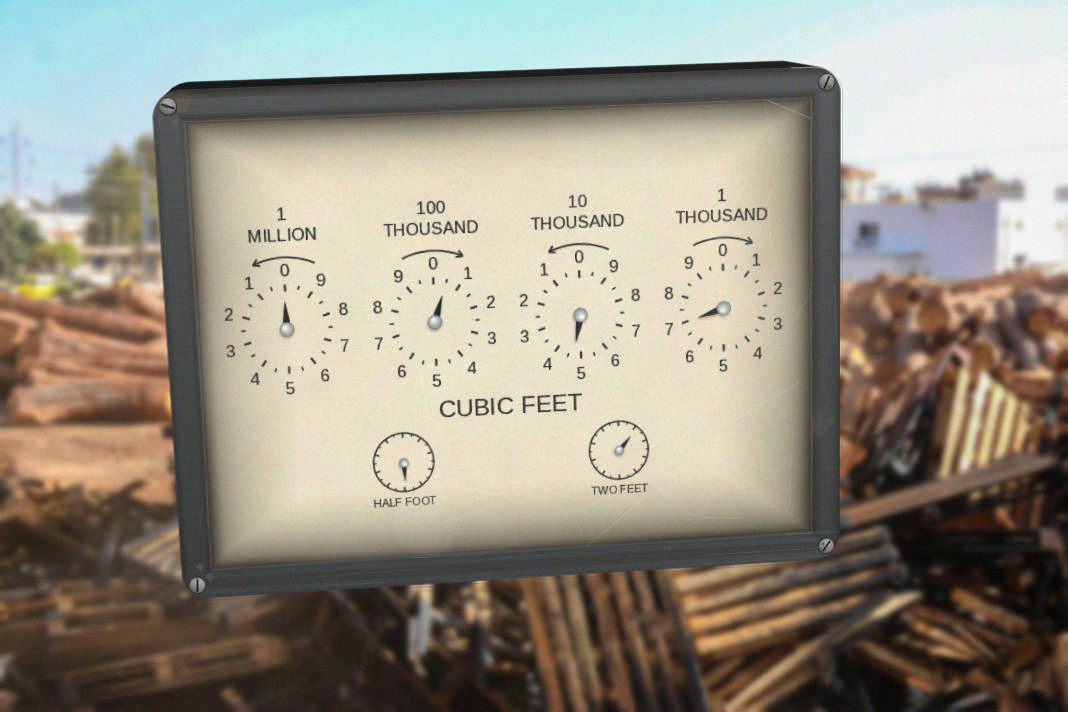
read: {"value": 4700, "unit": "ft³"}
